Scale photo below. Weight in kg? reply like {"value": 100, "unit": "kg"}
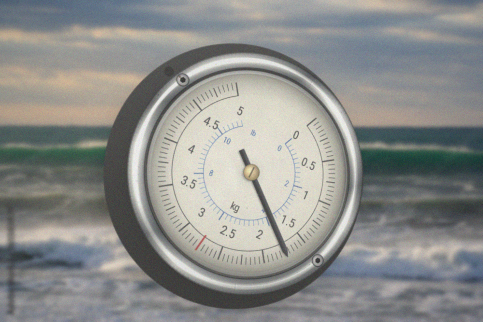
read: {"value": 1.75, "unit": "kg"}
